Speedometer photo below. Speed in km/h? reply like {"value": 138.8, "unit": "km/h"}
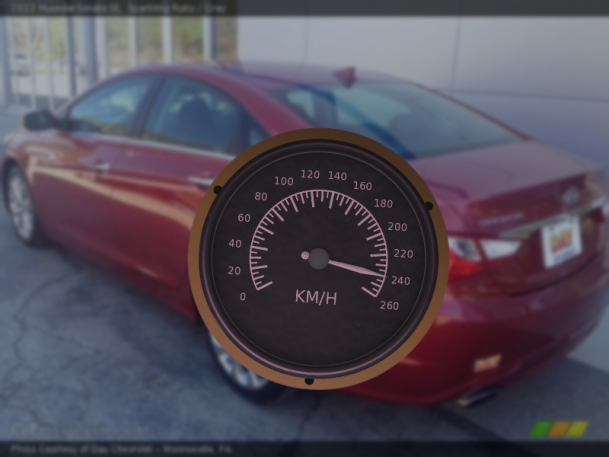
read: {"value": 240, "unit": "km/h"}
